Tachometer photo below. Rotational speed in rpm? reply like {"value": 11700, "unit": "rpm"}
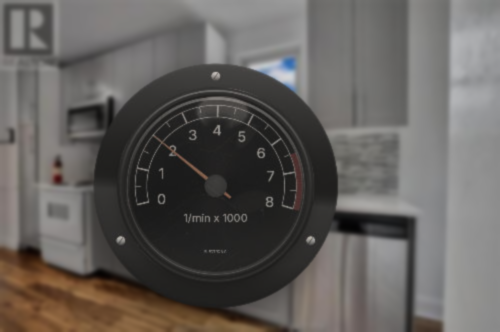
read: {"value": 2000, "unit": "rpm"}
